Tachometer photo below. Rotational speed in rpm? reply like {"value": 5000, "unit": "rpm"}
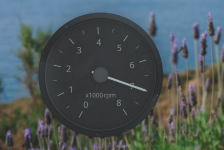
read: {"value": 7000, "unit": "rpm"}
